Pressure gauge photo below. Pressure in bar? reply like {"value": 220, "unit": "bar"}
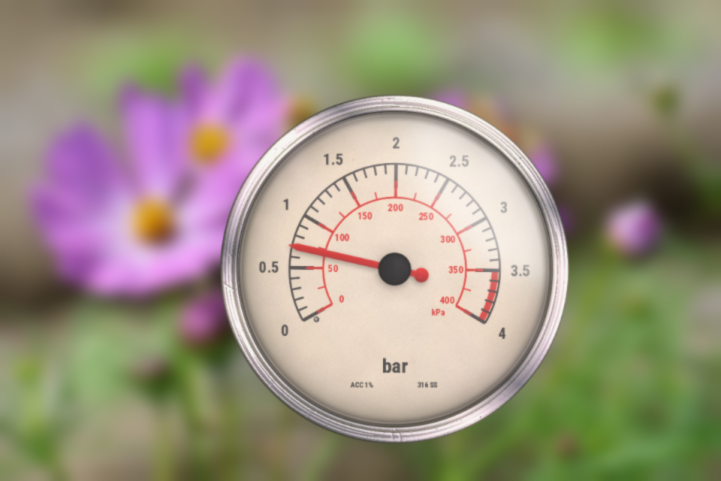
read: {"value": 0.7, "unit": "bar"}
